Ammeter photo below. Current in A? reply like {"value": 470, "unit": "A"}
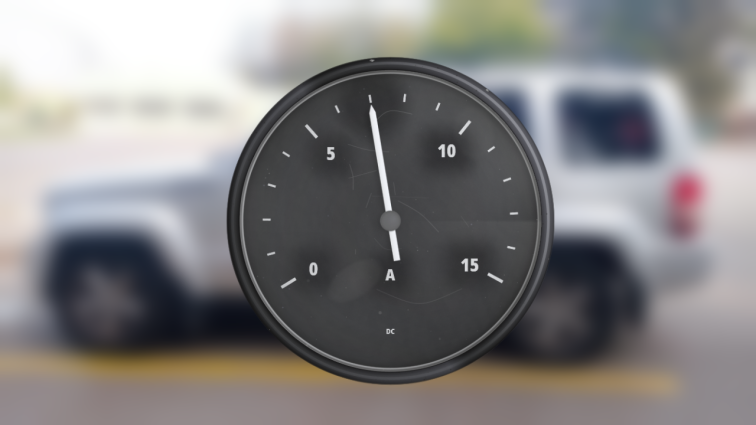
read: {"value": 7, "unit": "A"}
